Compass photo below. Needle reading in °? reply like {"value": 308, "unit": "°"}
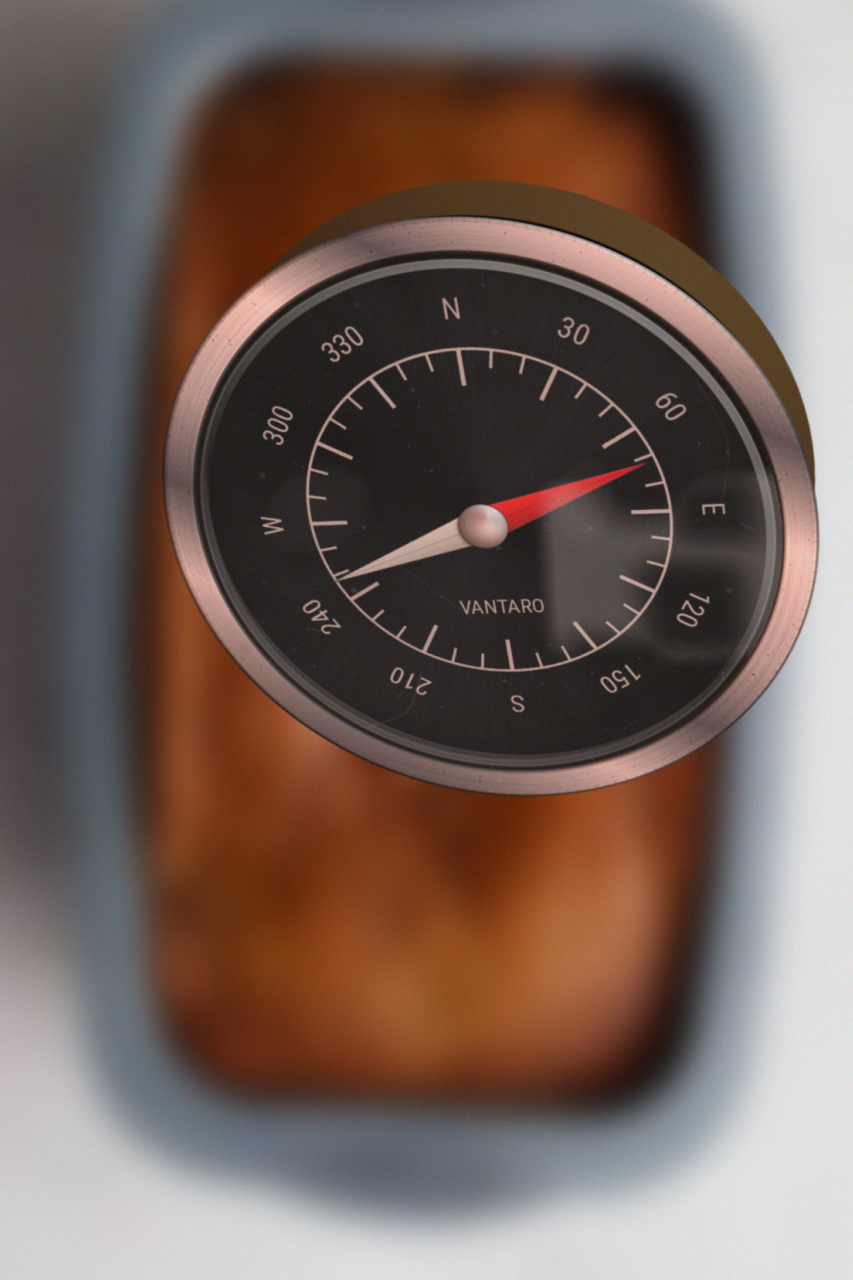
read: {"value": 70, "unit": "°"}
